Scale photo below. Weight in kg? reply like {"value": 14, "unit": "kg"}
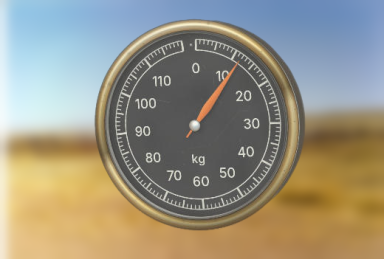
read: {"value": 12, "unit": "kg"}
